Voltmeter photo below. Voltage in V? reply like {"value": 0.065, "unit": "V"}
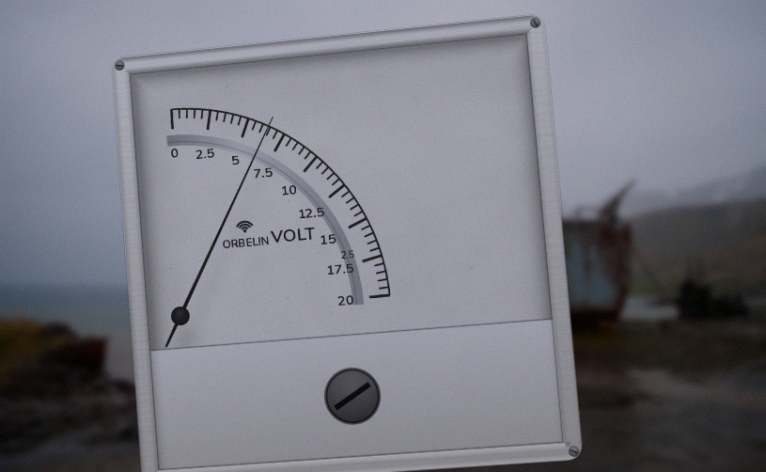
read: {"value": 6.5, "unit": "V"}
